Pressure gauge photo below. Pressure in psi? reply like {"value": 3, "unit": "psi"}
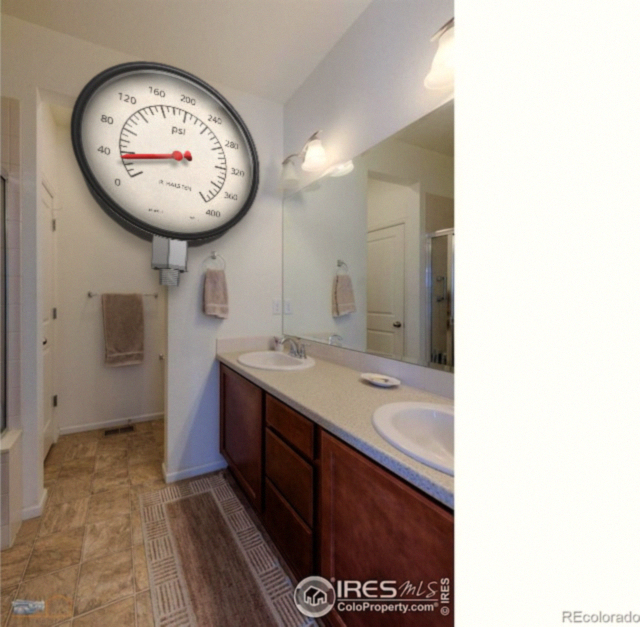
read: {"value": 30, "unit": "psi"}
